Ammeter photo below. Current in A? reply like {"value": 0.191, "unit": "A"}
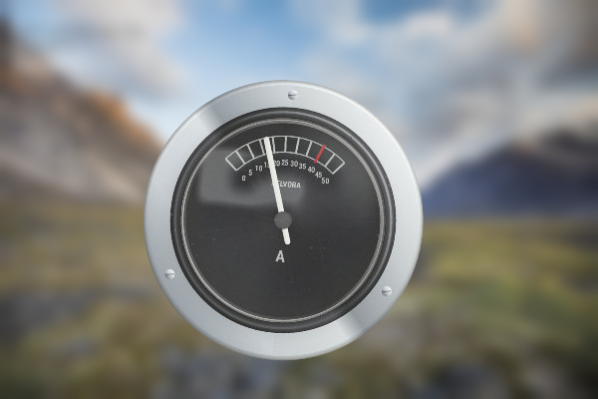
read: {"value": 17.5, "unit": "A"}
